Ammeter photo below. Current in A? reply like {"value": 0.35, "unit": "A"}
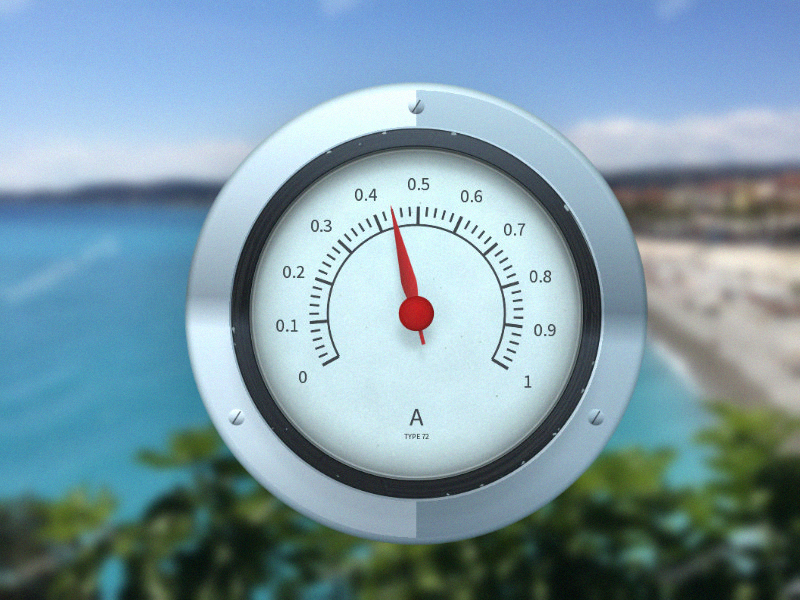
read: {"value": 0.44, "unit": "A"}
